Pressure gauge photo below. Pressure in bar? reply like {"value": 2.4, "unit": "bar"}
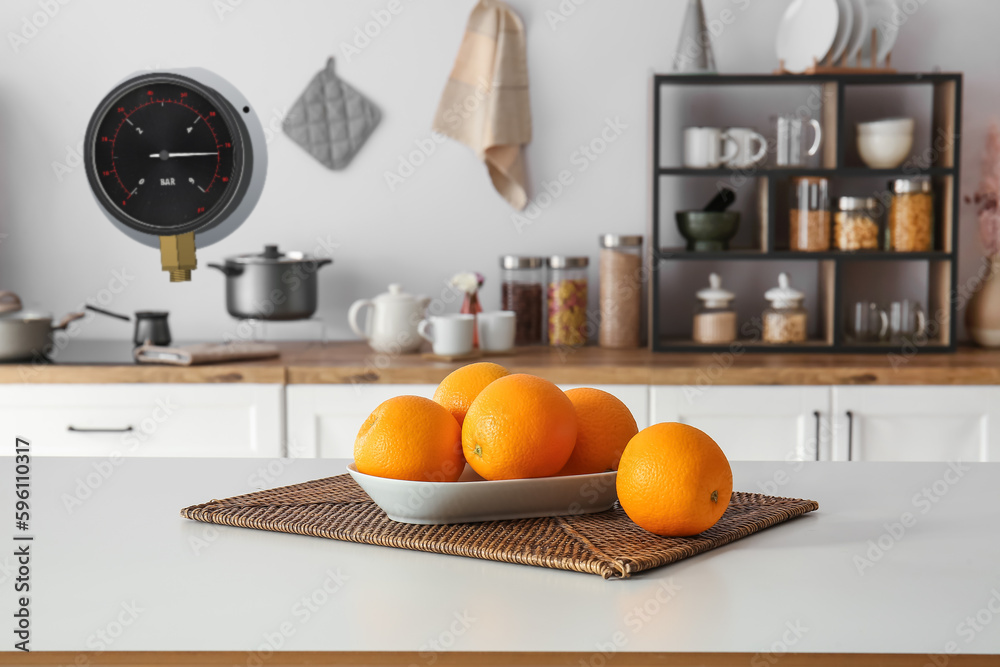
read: {"value": 5, "unit": "bar"}
